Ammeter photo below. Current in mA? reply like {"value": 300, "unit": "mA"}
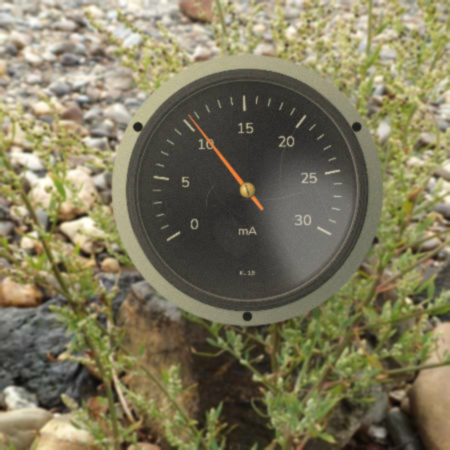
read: {"value": 10.5, "unit": "mA"}
